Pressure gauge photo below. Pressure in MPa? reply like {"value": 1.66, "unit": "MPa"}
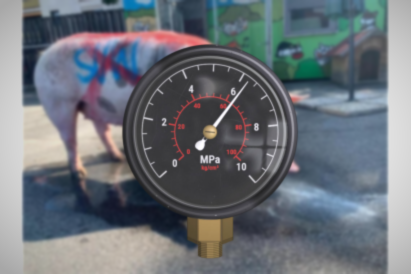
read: {"value": 6.25, "unit": "MPa"}
